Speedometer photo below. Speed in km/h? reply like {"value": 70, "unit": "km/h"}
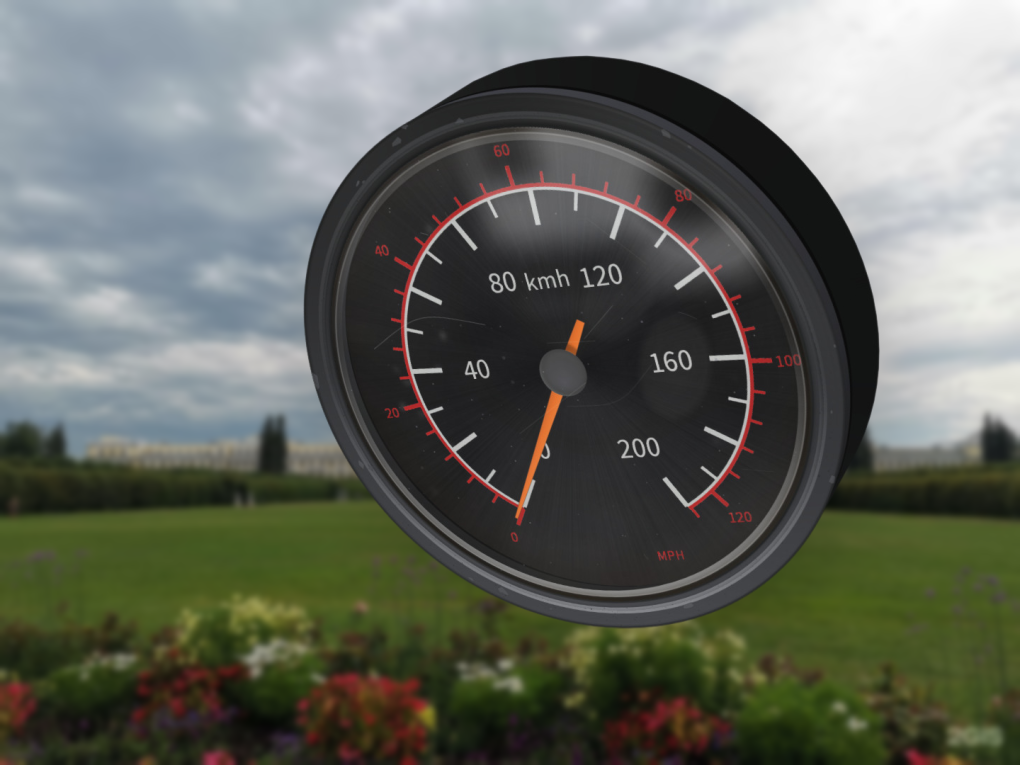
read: {"value": 0, "unit": "km/h"}
